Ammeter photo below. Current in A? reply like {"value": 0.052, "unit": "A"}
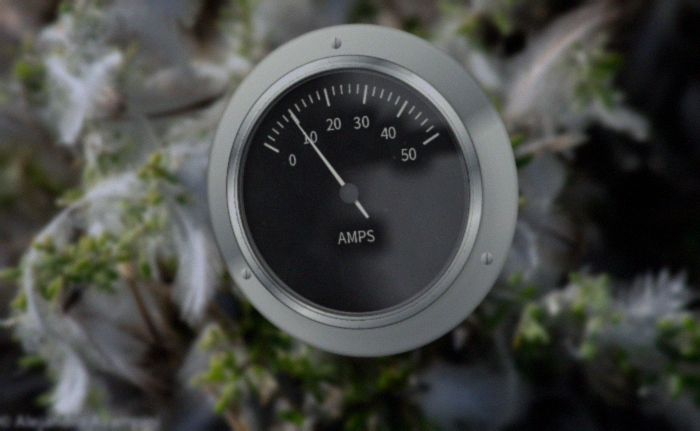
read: {"value": 10, "unit": "A"}
